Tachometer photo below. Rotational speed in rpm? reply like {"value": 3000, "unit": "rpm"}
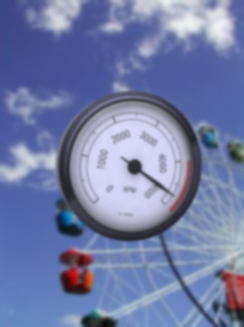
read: {"value": 4750, "unit": "rpm"}
